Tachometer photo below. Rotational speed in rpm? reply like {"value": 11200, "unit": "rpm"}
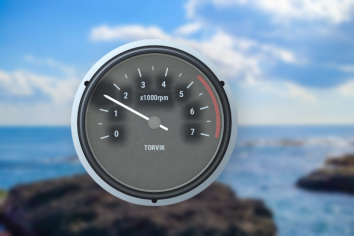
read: {"value": 1500, "unit": "rpm"}
